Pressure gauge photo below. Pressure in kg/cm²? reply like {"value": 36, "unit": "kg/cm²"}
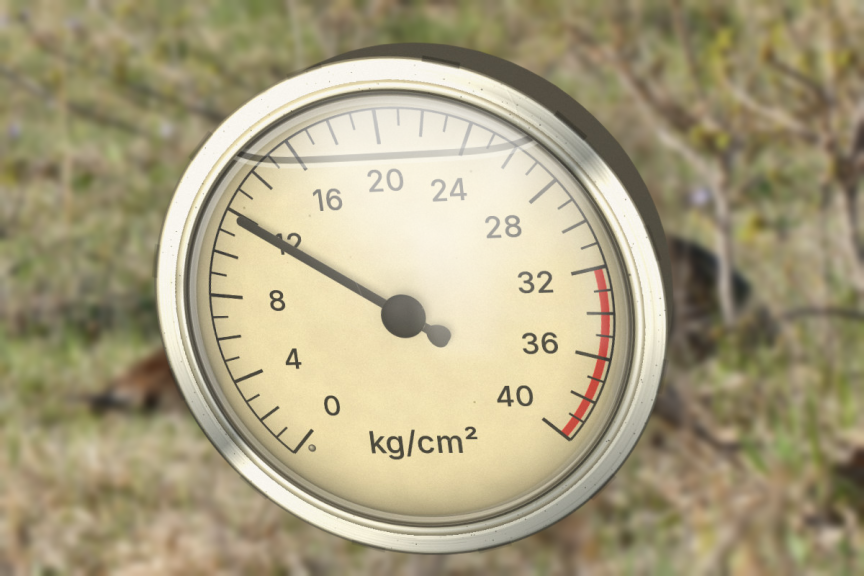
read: {"value": 12, "unit": "kg/cm²"}
